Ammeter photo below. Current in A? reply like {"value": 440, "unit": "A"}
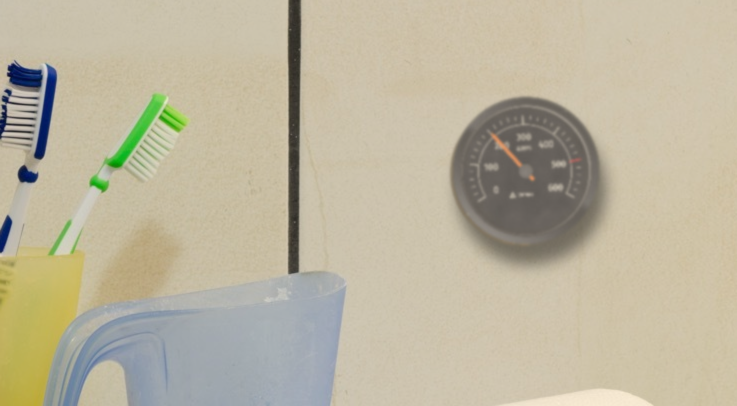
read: {"value": 200, "unit": "A"}
